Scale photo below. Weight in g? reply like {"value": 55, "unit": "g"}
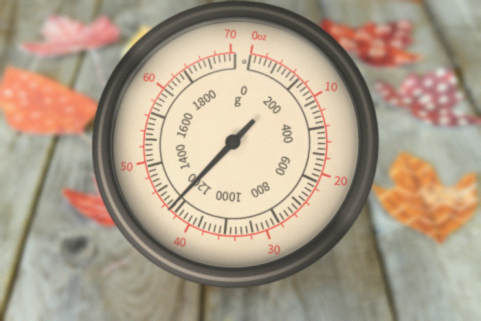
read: {"value": 1220, "unit": "g"}
